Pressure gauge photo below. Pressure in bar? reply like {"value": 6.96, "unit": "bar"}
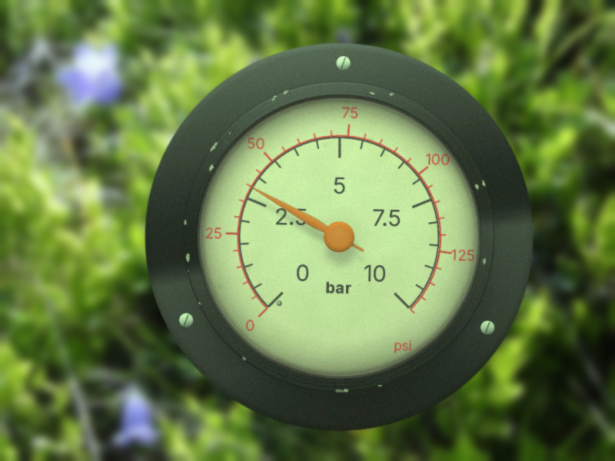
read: {"value": 2.75, "unit": "bar"}
